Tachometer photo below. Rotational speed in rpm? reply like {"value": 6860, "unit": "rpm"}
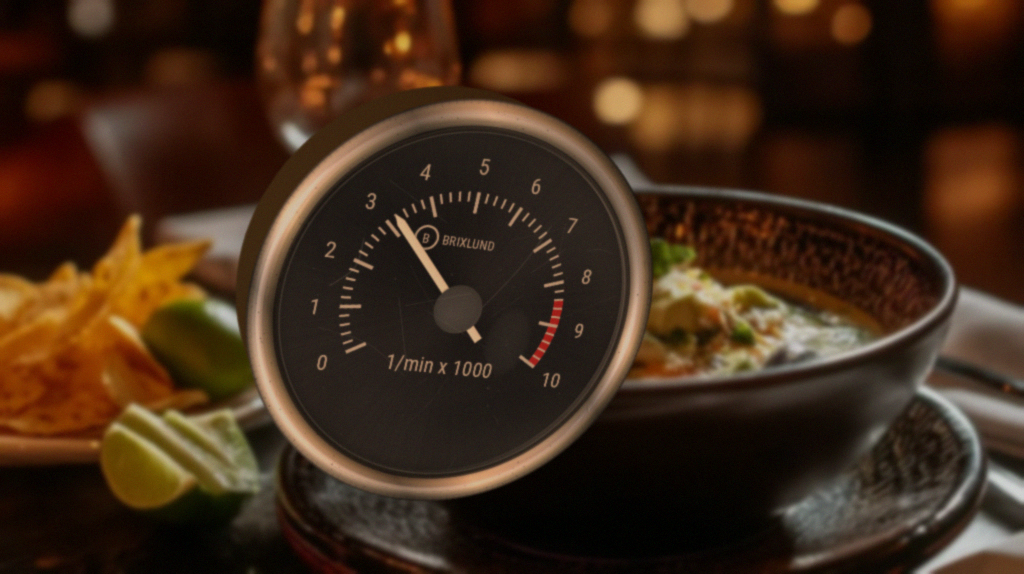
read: {"value": 3200, "unit": "rpm"}
